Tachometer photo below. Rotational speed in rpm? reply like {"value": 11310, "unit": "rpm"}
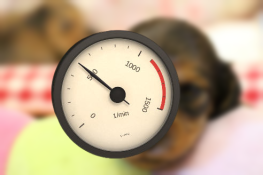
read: {"value": 500, "unit": "rpm"}
